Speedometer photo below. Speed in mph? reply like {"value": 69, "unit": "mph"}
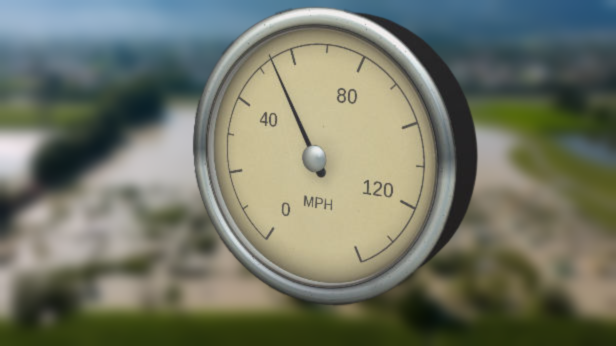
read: {"value": 55, "unit": "mph"}
